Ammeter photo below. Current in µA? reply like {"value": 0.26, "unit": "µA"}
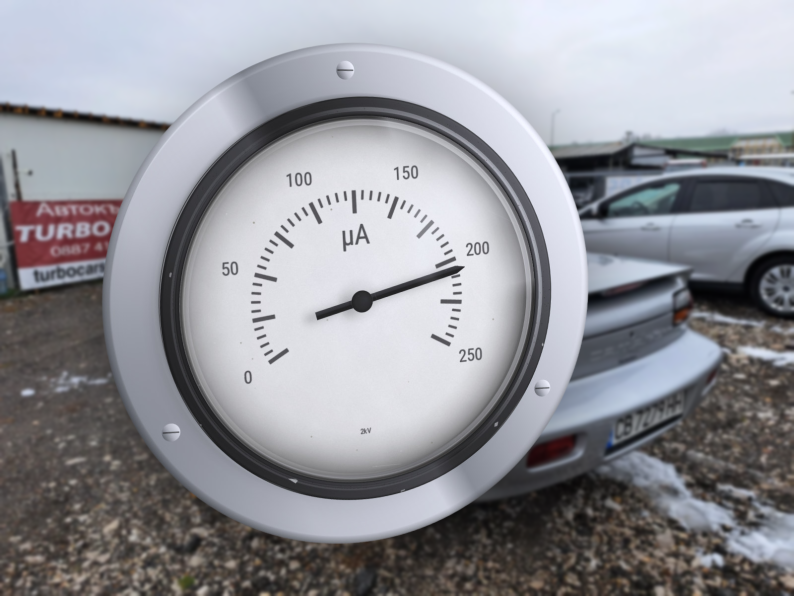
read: {"value": 205, "unit": "µA"}
